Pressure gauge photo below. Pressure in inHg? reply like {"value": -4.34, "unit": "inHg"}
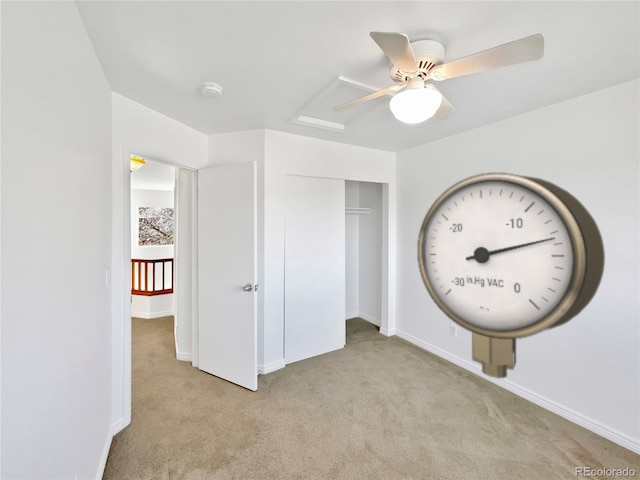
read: {"value": -6.5, "unit": "inHg"}
